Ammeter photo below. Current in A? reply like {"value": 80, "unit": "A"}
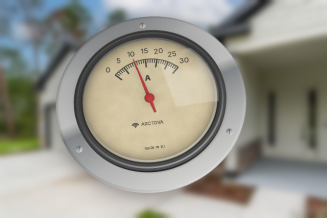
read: {"value": 10, "unit": "A"}
